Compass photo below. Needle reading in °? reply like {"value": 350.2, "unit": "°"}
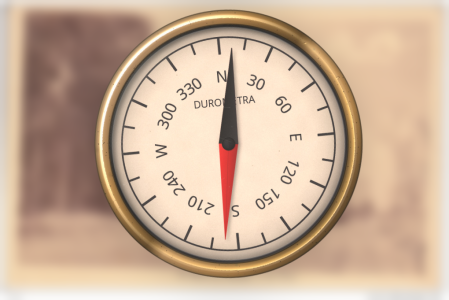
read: {"value": 187.5, "unit": "°"}
